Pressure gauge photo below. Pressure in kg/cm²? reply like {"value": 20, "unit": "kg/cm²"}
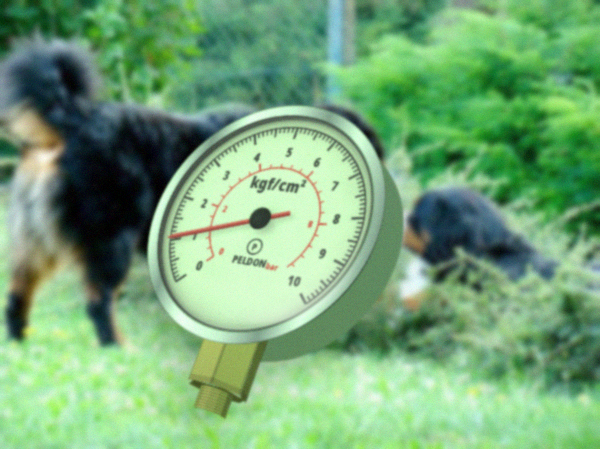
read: {"value": 1, "unit": "kg/cm²"}
